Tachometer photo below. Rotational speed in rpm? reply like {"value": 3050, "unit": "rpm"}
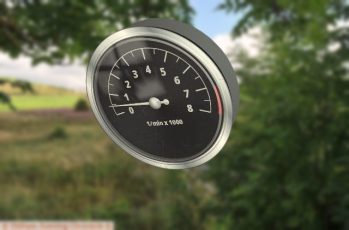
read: {"value": 500, "unit": "rpm"}
